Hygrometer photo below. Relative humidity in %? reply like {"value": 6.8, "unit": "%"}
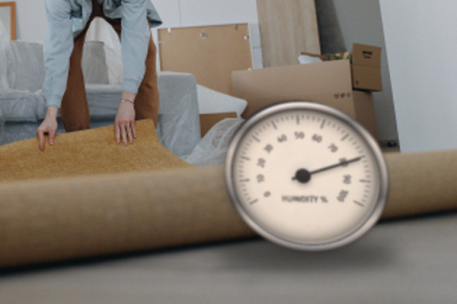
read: {"value": 80, "unit": "%"}
